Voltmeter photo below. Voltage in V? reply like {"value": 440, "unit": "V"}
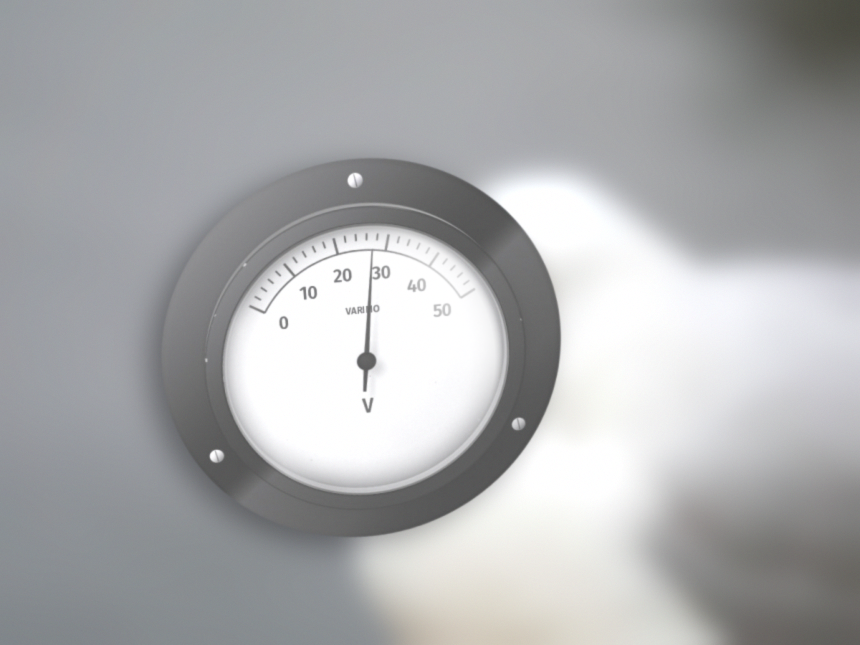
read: {"value": 27, "unit": "V"}
